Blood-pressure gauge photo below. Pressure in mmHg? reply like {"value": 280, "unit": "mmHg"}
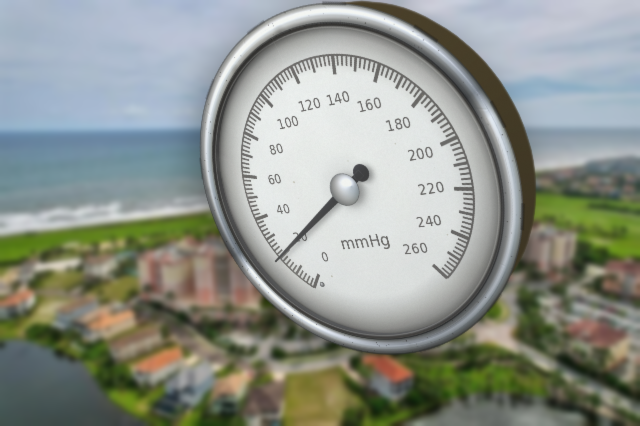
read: {"value": 20, "unit": "mmHg"}
